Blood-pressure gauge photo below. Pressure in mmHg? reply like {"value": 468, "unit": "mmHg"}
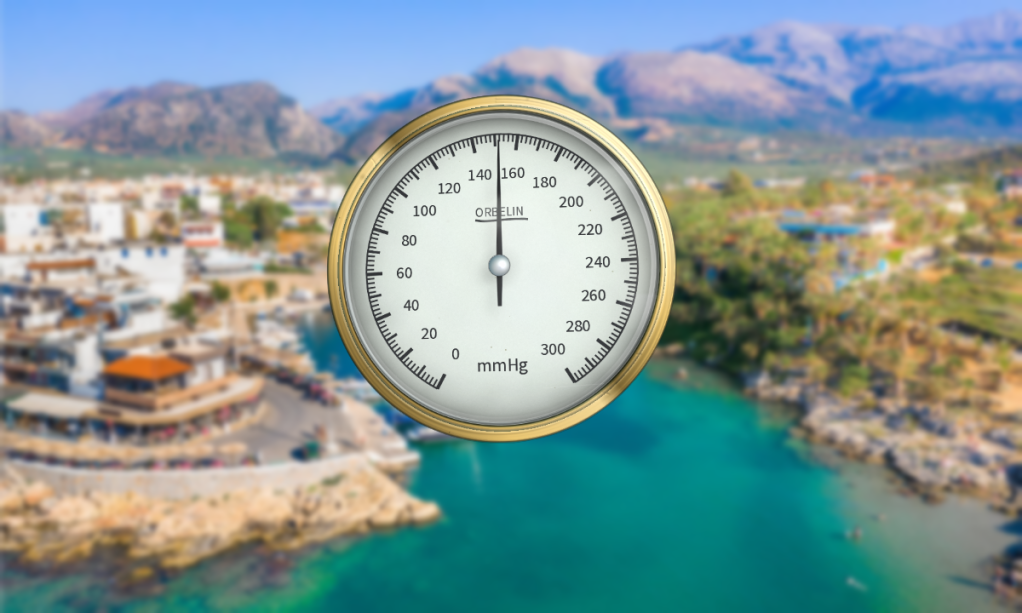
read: {"value": 152, "unit": "mmHg"}
